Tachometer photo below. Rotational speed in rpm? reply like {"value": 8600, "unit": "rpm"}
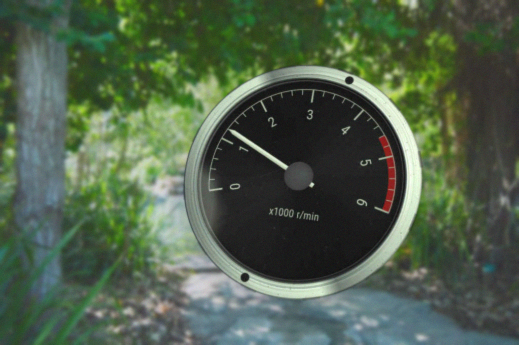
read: {"value": 1200, "unit": "rpm"}
